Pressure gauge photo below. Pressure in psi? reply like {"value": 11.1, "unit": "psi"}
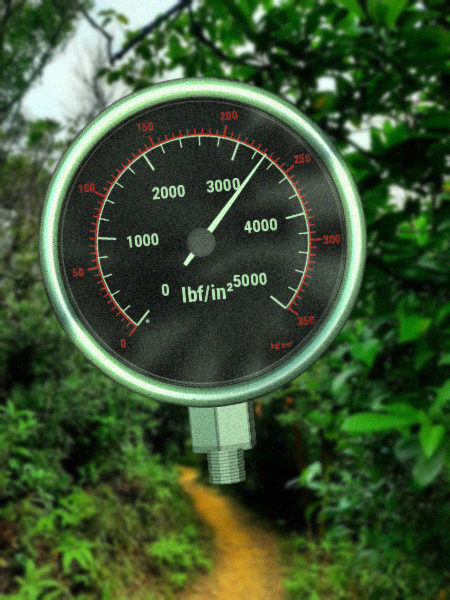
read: {"value": 3300, "unit": "psi"}
